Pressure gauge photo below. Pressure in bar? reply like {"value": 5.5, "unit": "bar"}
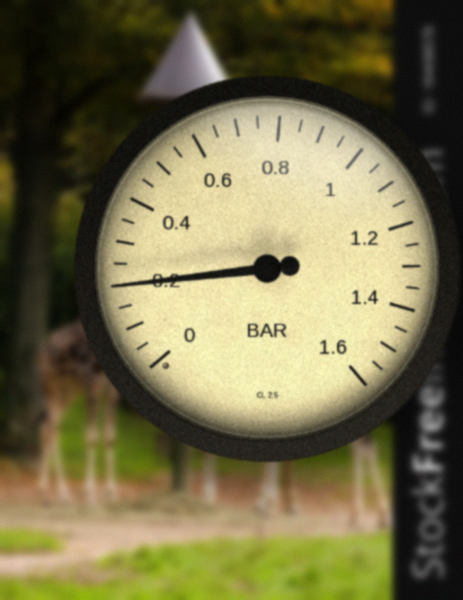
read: {"value": 0.2, "unit": "bar"}
